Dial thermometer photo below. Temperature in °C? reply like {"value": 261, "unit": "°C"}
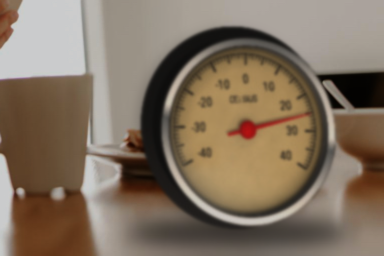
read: {"value": 25, "unit": "°C"}
